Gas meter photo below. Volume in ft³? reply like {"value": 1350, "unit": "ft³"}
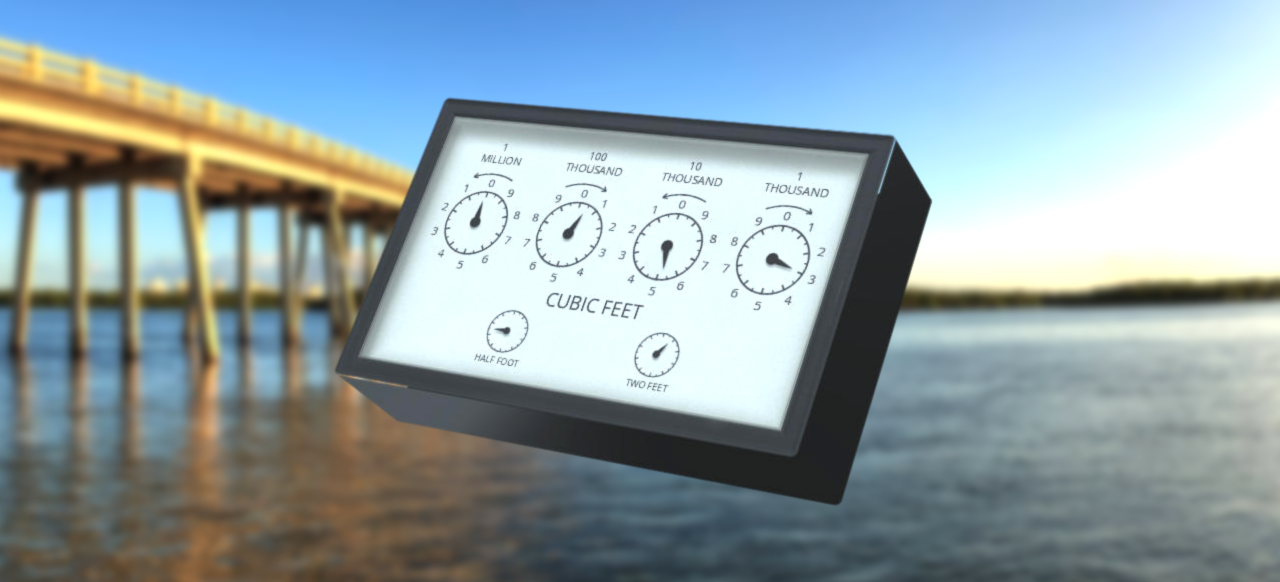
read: {"value": 5300, "unit": "ft³"}
